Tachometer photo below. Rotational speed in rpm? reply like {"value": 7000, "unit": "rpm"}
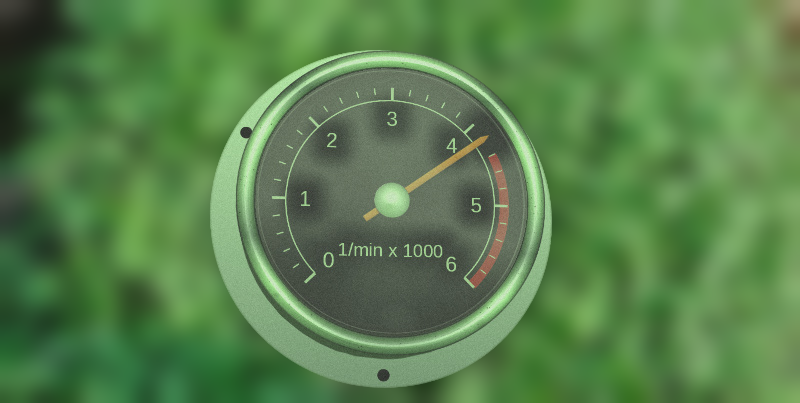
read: {"value": 4200, "unit": "rpm"}
